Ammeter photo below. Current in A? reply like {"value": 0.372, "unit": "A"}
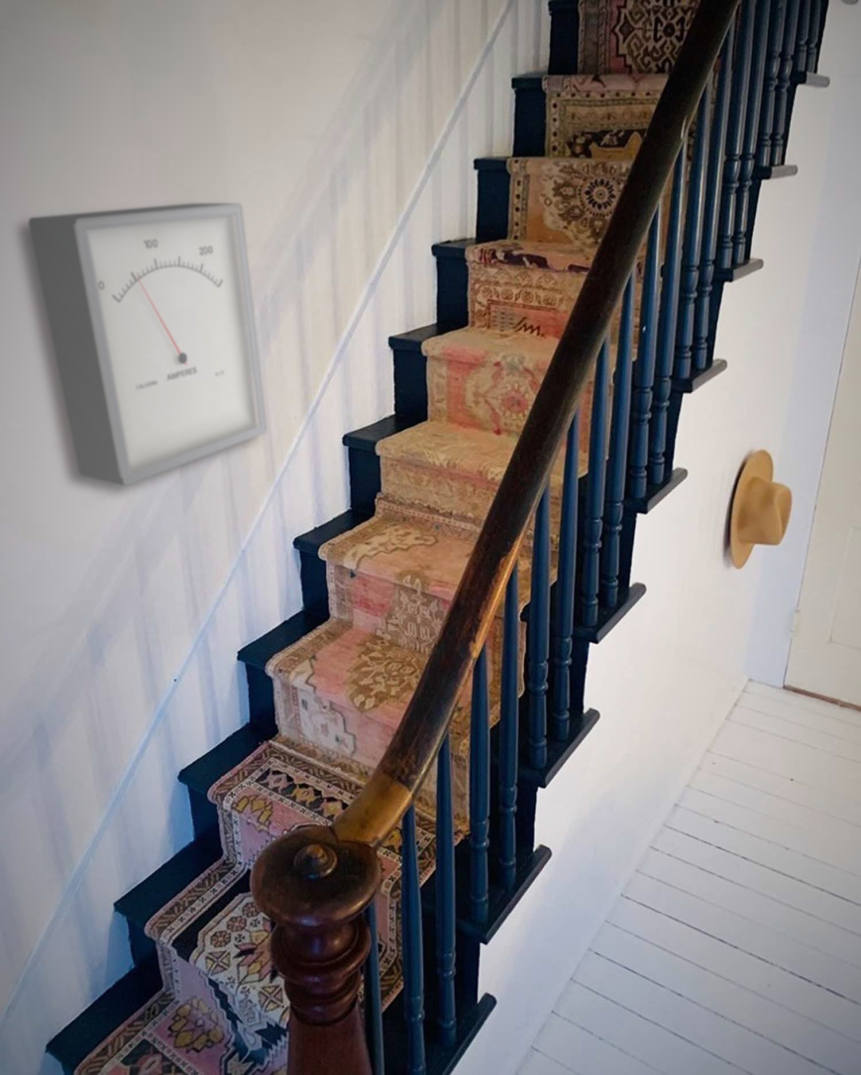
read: {"value": 50, "unit": "A"}
